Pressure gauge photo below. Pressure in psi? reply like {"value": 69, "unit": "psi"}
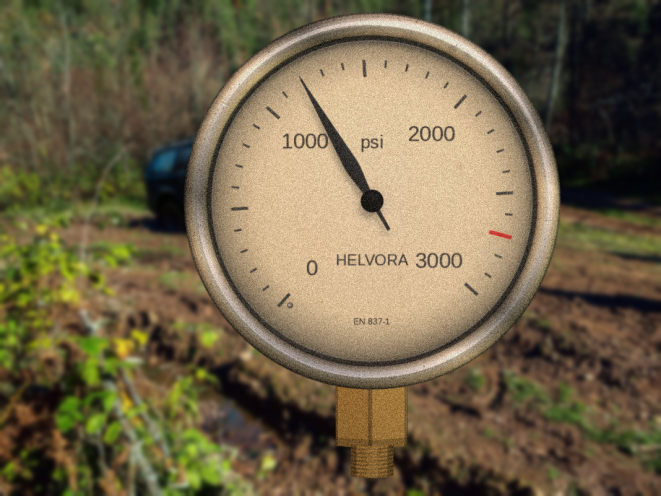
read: {"value": 1200, "unit": "psi"}
